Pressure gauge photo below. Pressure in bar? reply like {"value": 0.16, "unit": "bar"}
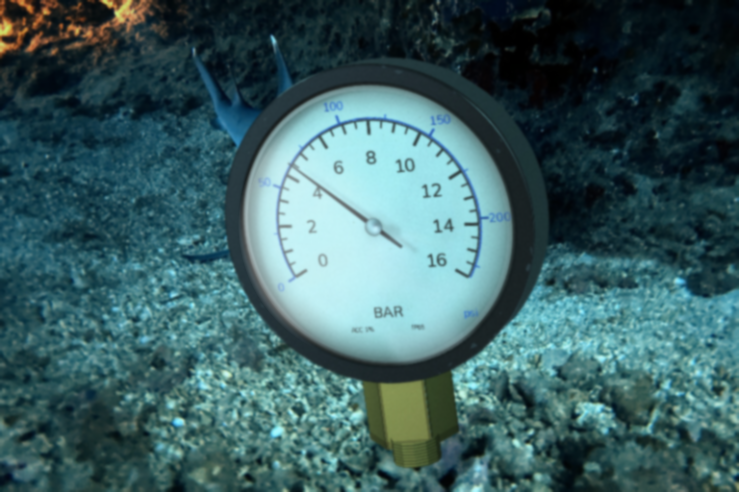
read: {"value": 4.5, "unit": "bar"}
